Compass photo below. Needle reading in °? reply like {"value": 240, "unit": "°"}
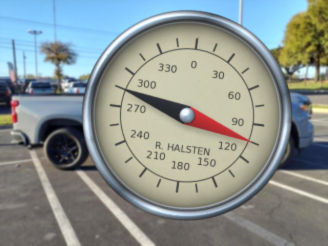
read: {"value": 105, "unit": "°"}
